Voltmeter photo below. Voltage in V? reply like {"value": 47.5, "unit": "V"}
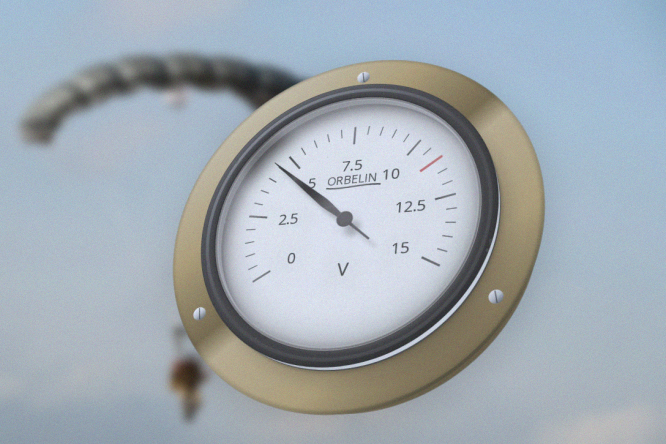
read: {"value": 4.5, "unit": "V"}
